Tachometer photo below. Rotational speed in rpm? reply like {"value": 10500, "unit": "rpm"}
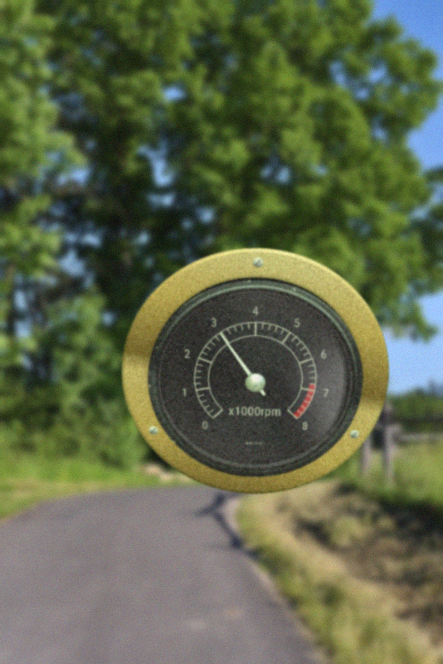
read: {"value": 3000, "unit": "rpm"}
